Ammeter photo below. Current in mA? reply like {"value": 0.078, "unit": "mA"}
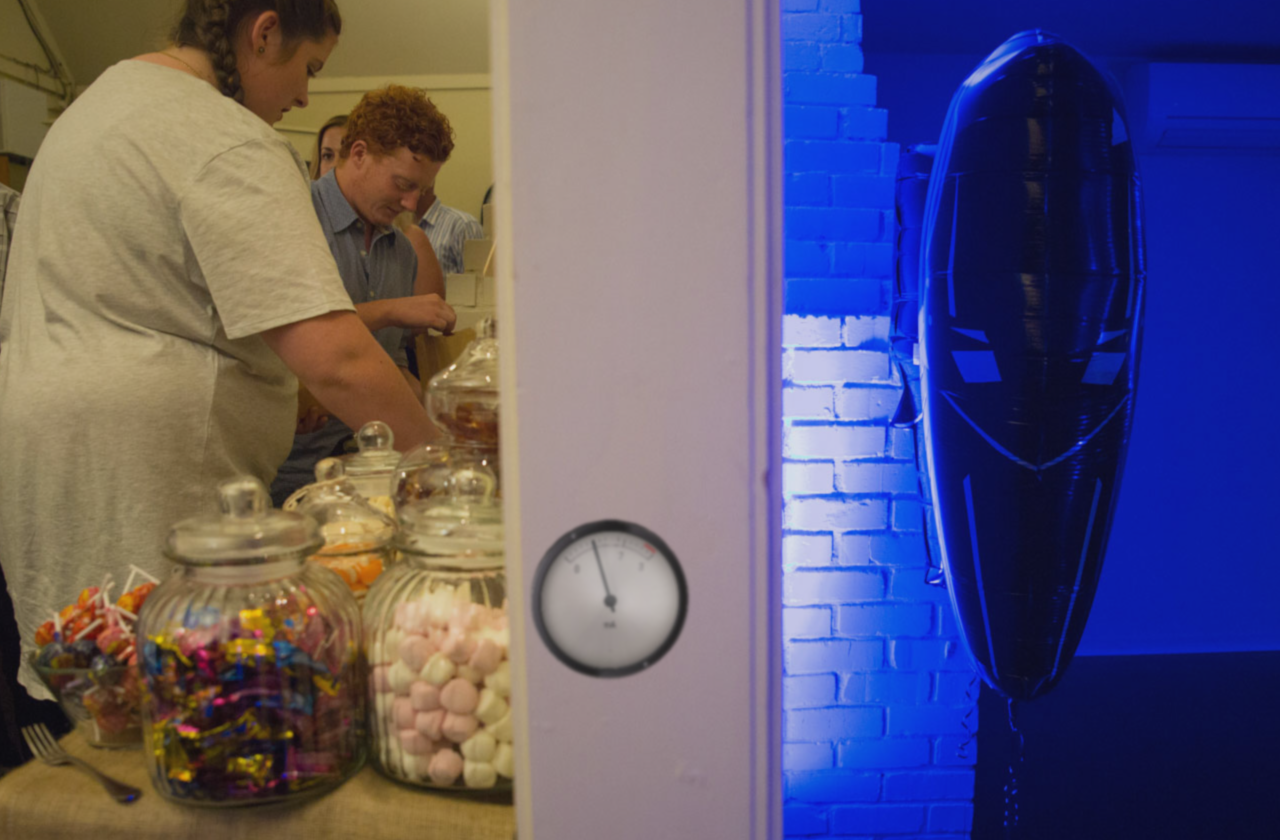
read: {"value": 1, "unit": "mA"}
